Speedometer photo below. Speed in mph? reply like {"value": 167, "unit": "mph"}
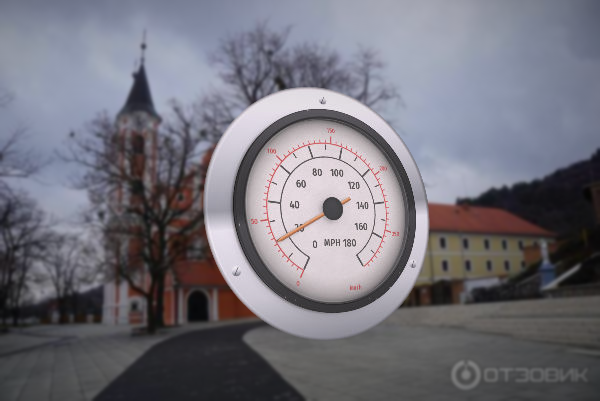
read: {"value": 20, "unit": "mph"}
